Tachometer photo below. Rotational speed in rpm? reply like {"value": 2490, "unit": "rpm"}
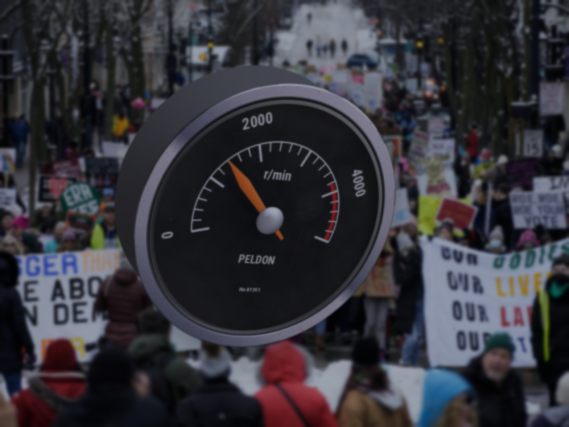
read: {"value": 1400, "unit": "rpm"}
